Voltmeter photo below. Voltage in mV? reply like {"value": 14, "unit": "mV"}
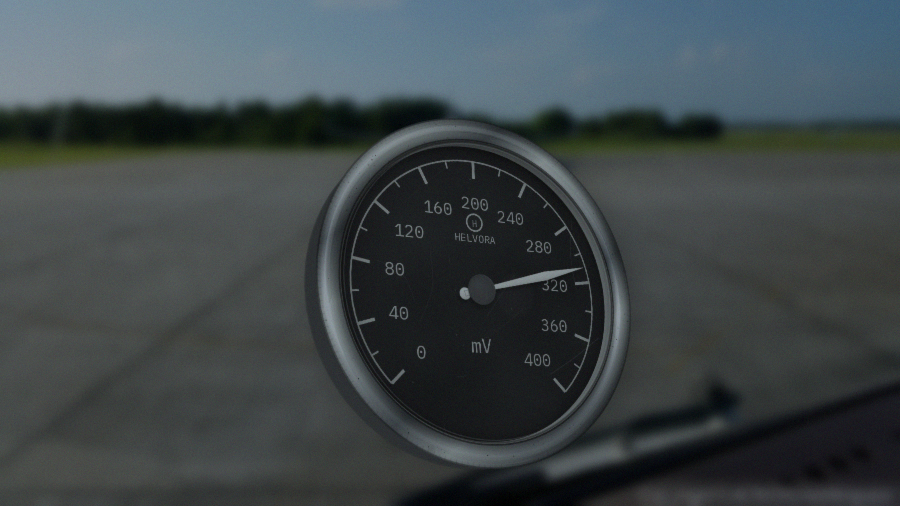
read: {"value": 310, "unit": "mV"}
